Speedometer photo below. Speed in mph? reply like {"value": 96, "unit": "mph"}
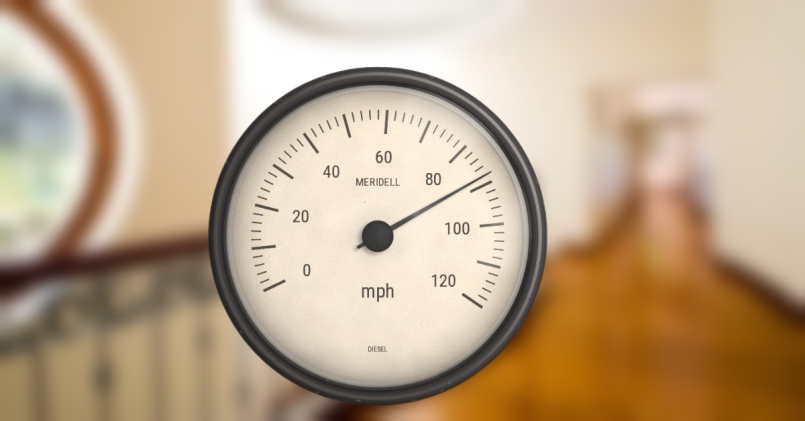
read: {"value": 88, "unit": "mph"}
